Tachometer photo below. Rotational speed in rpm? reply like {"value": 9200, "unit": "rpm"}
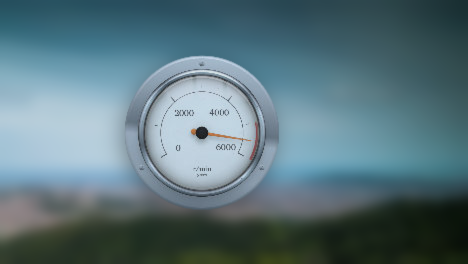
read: {"value": 5500, "unit": "rpm"}
